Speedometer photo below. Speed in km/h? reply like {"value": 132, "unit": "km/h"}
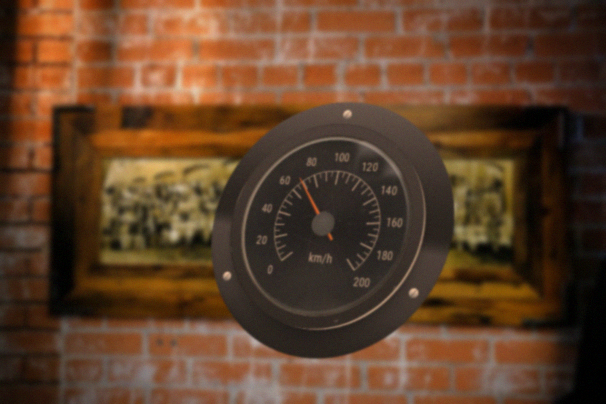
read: {"value": 70, "unit": "km/h"}
